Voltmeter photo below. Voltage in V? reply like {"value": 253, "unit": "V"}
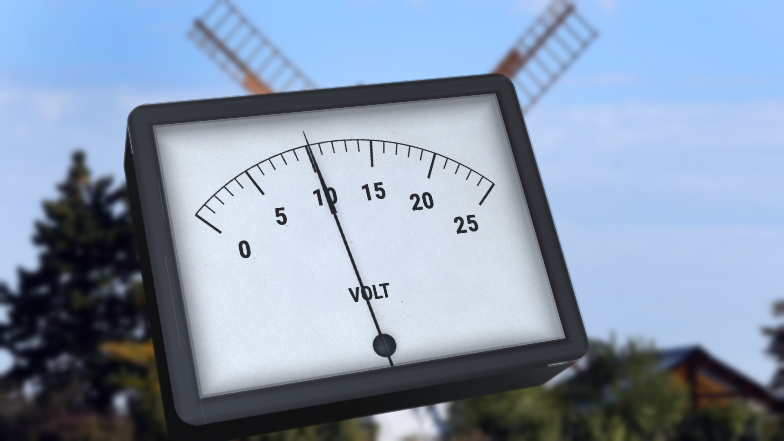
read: {"value": 10, "unit": "V"}
